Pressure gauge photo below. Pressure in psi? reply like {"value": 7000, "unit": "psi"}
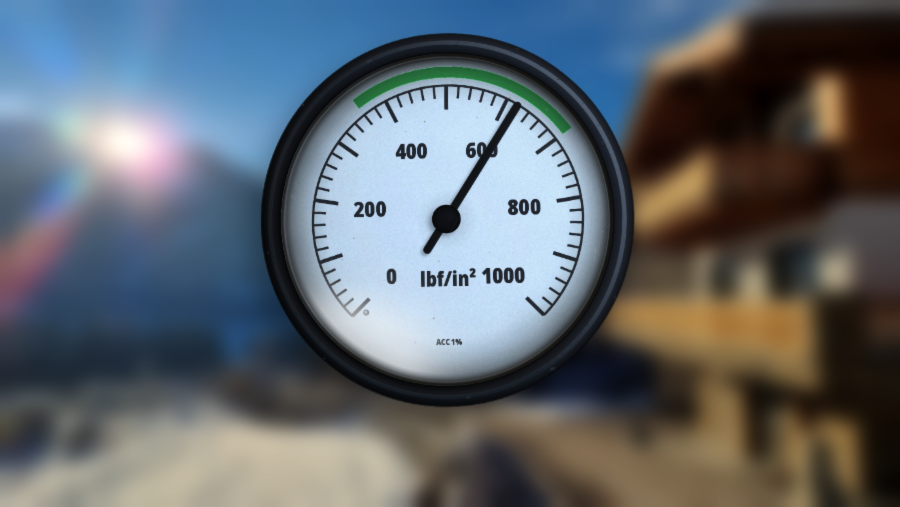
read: {"value": 620, "unit": "psi"}
